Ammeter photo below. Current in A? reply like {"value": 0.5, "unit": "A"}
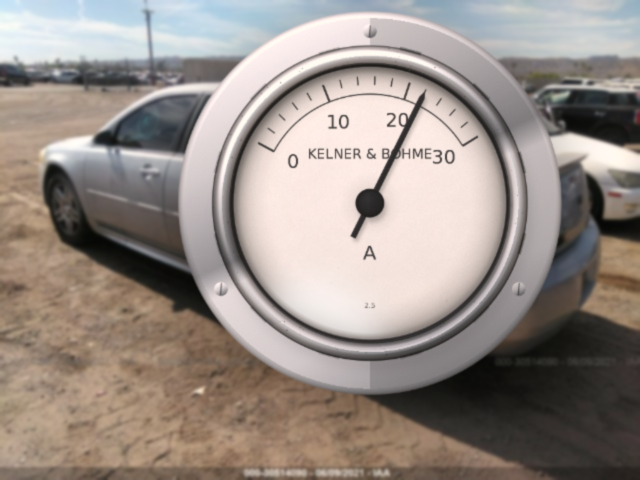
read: {"value": 22, "unit": "A"}
